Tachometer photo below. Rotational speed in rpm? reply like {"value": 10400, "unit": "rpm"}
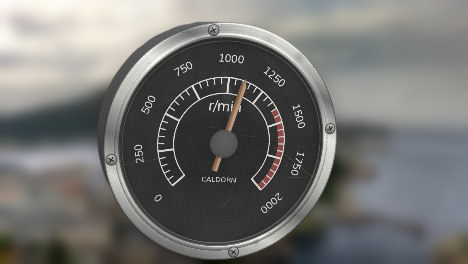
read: {"value": 1100, "unit": "rpm"}
